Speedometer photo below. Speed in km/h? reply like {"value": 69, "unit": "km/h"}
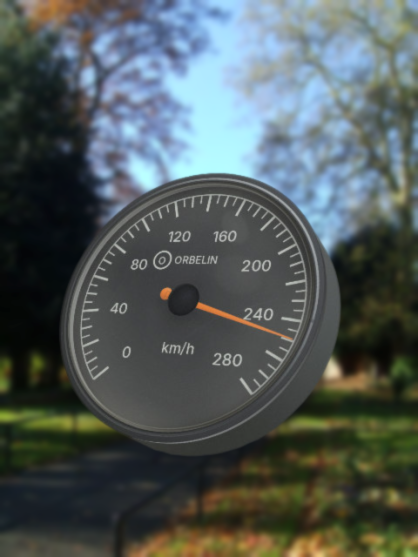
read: {"value": 250, "unit": "km/h"}
